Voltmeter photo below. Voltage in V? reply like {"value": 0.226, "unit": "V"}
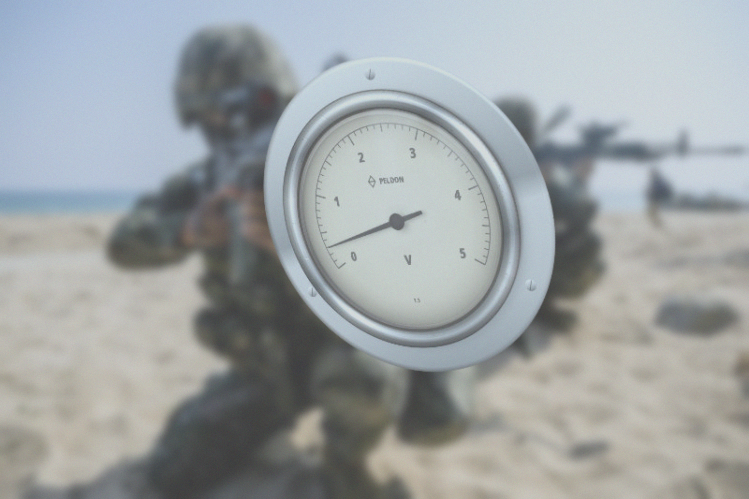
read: {"value": 0.3, "unit": "V"}
